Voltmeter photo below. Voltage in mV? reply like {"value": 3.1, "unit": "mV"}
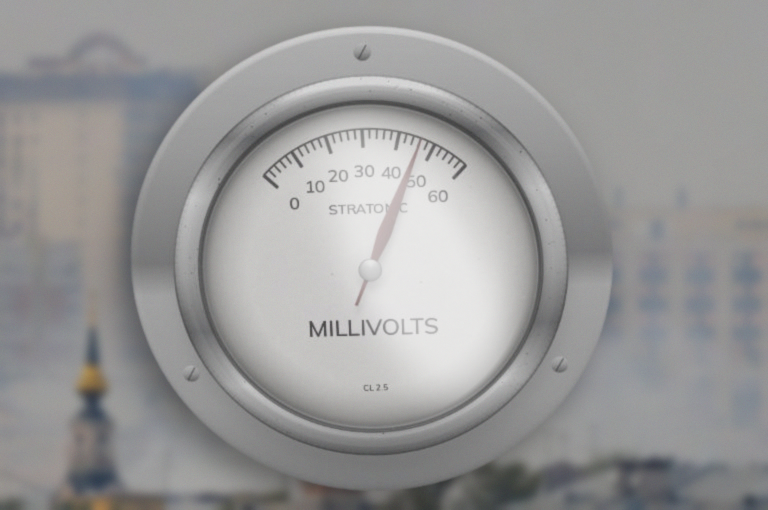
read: {"value": 46, "unit": "mV"}
